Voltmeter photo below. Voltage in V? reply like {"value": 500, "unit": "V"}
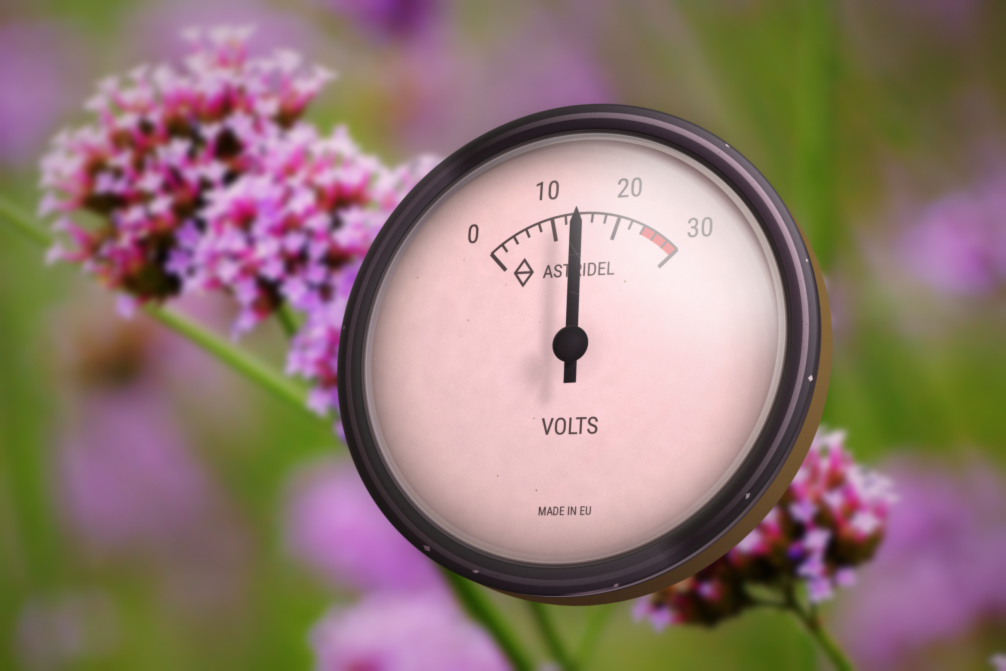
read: {"value": 14, "unit": "V"}
